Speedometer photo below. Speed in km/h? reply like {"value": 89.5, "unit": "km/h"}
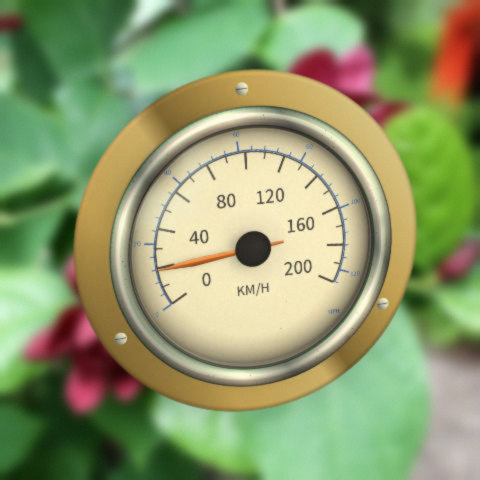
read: {"value": 20, "unit": "km/h"}
